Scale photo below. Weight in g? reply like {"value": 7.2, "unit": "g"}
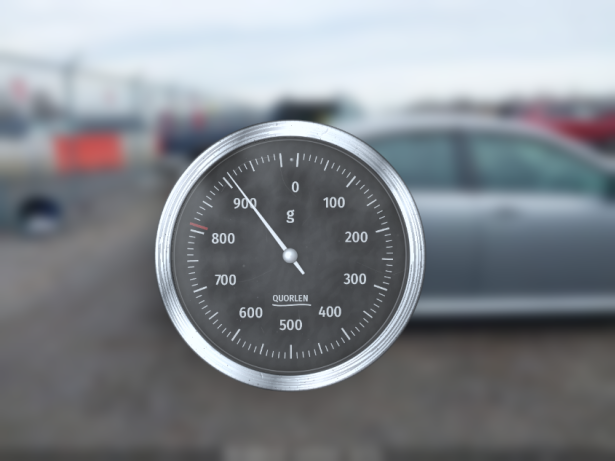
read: {"value": 910, "unit": "g"}
